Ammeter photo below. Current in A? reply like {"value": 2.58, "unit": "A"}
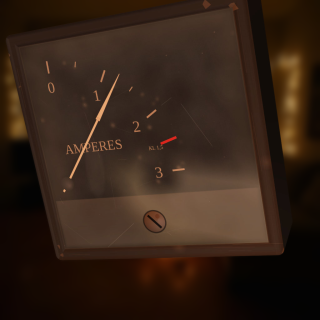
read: {"value": 1.25, "unit": "A"}
